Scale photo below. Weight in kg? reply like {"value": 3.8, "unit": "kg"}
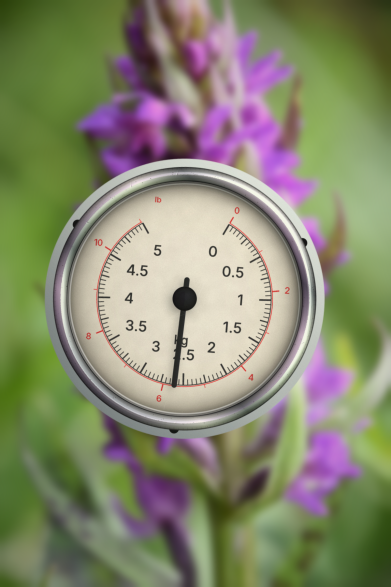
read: {"value": 2.6, "unit": "kg"}
